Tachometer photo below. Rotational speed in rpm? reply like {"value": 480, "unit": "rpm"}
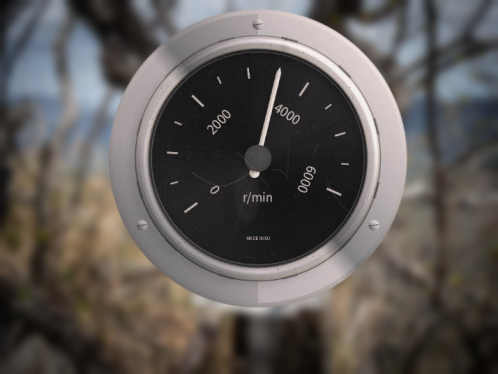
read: {"value": 3500, "unit": "rpm"}
